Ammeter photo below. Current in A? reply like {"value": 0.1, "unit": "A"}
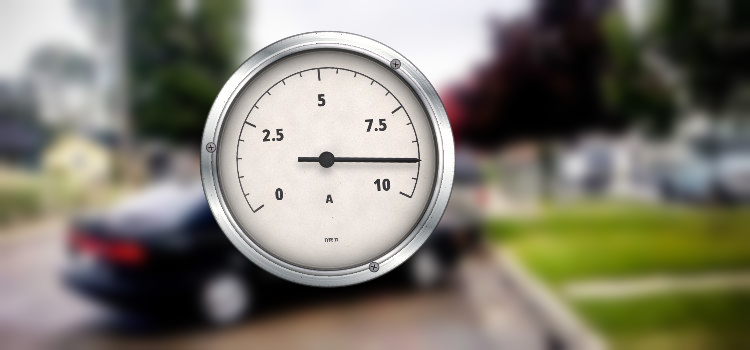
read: {"value": 9, "unit": "A"}
